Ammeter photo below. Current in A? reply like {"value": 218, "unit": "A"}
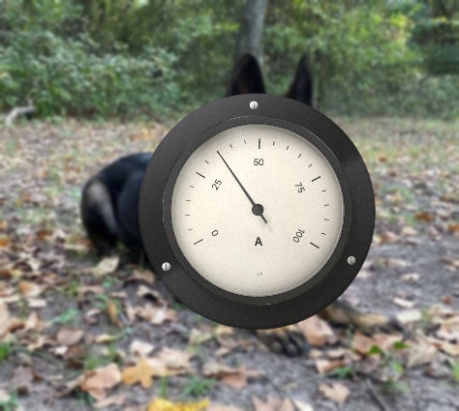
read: {"value": 35, "unit": "A"}
